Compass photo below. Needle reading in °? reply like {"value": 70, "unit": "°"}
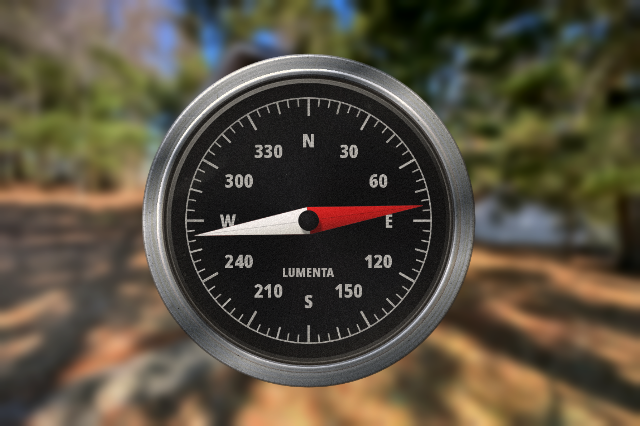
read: {"value": 82.5, "unit": "°"}
